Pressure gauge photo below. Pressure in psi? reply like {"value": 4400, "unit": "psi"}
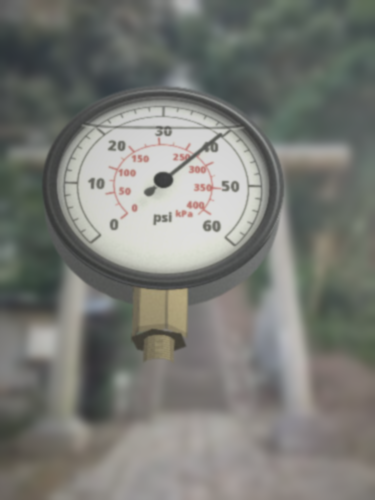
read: {"value": 40, "unit": "psi"}
